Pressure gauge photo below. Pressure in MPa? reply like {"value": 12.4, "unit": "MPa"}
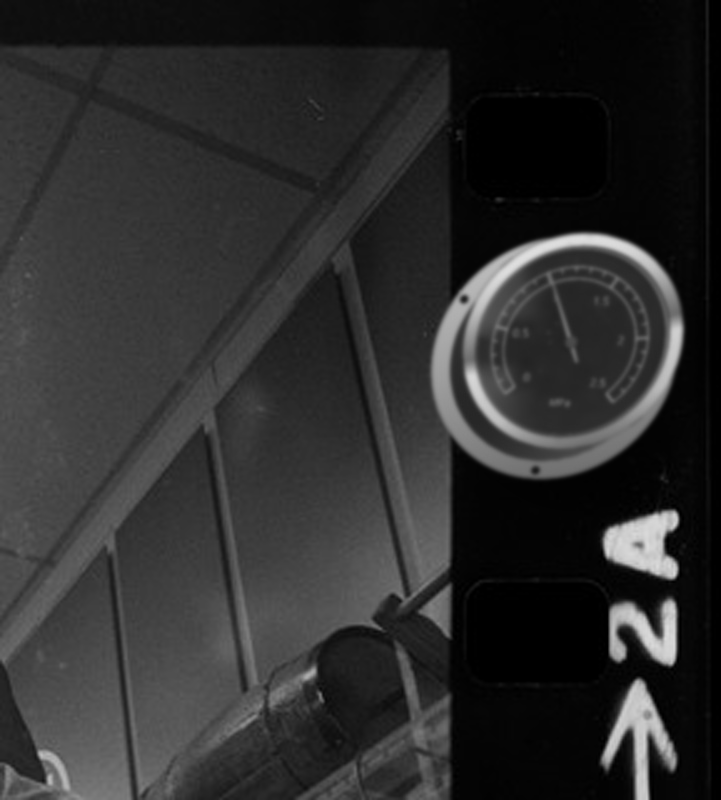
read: {"value": 1, "unit": "MPa"}
